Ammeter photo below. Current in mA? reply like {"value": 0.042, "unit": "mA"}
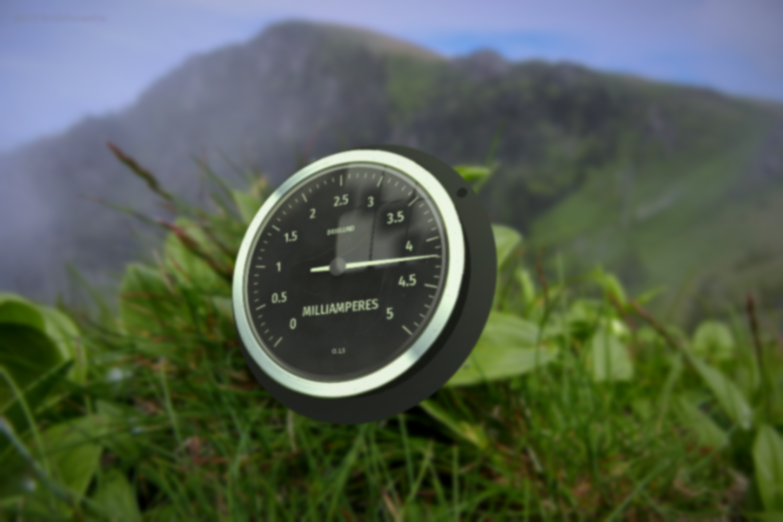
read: {"value": 4.2, "unit": "mA"}
